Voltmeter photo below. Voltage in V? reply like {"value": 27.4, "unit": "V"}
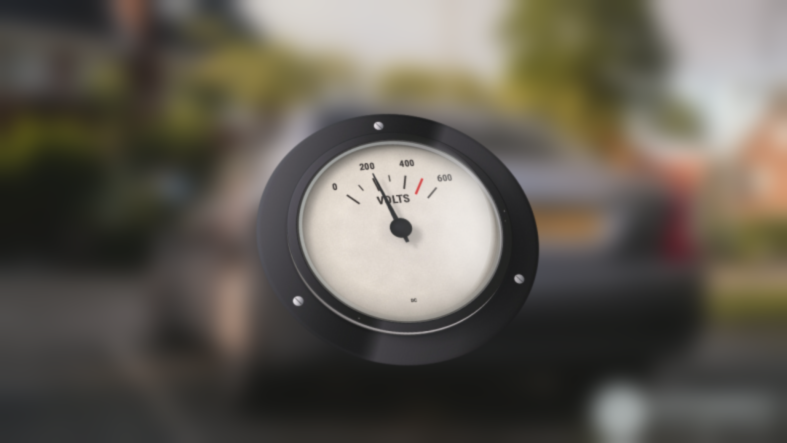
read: {"value": 200, "unit": "V"}
